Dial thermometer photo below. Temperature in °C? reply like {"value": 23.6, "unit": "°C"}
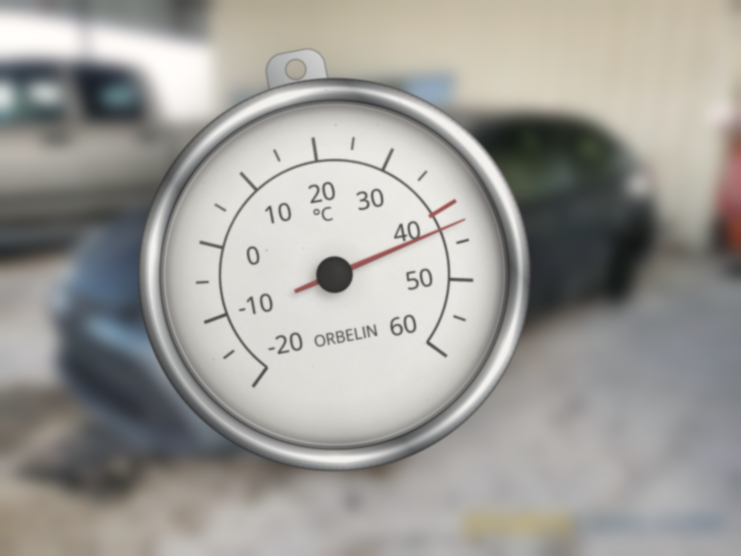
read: {"value": 42.5, "unit": "°C"}
